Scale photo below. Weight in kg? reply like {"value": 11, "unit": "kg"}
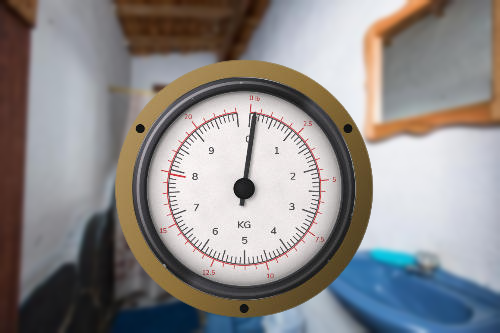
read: {"value": 0.1, "unit": "kg"}
